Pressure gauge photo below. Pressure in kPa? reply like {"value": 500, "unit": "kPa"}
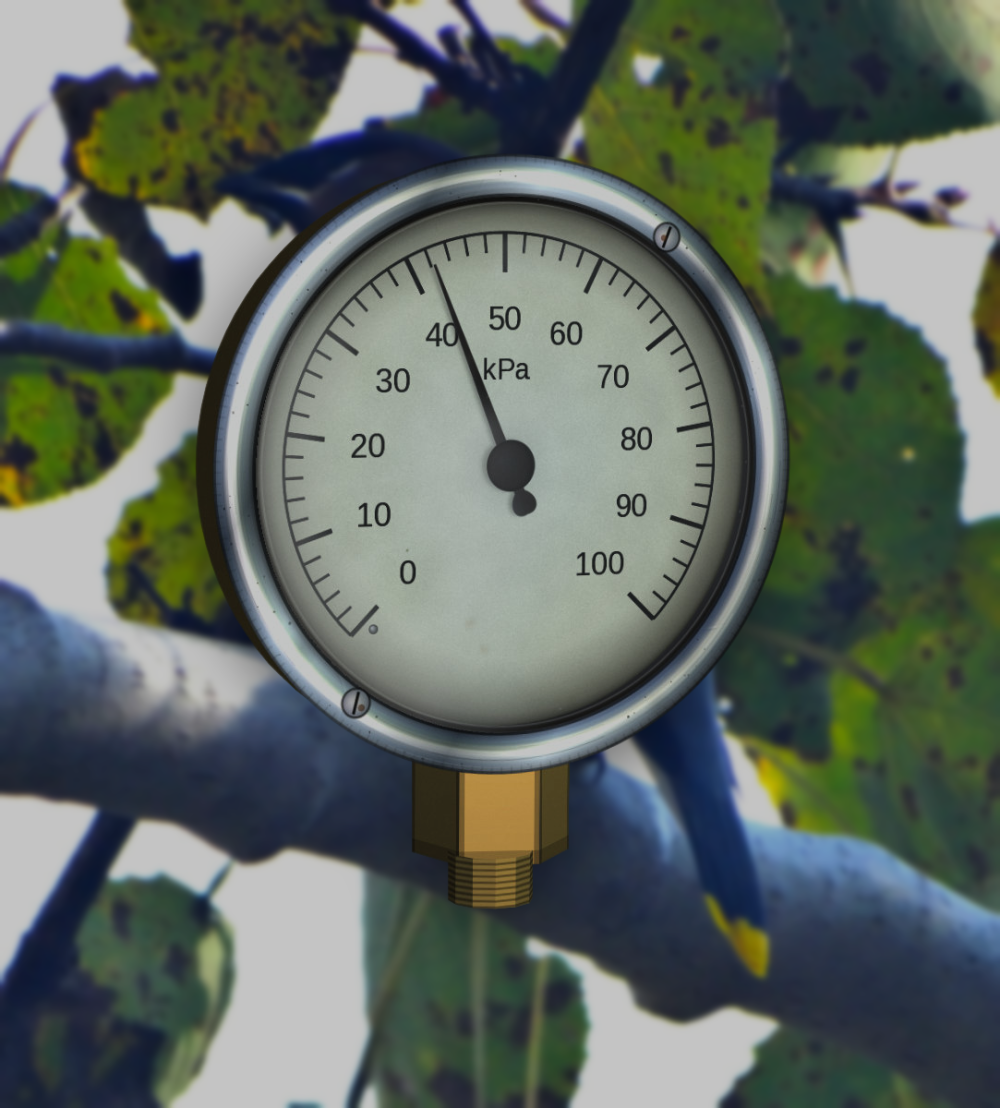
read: {"value": 42, "unit": "kPa"}
